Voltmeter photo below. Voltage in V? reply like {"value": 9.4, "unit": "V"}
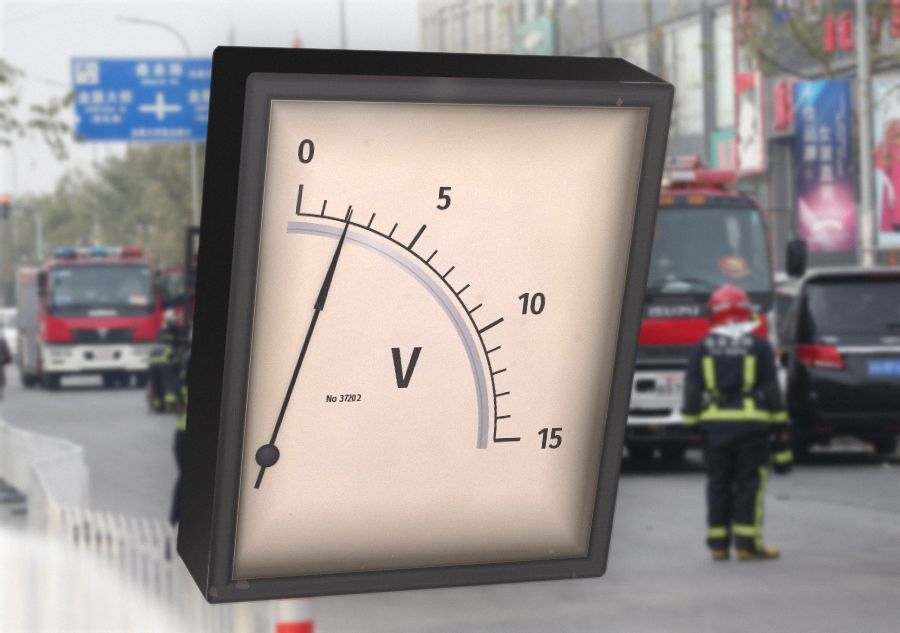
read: {"value": 2, "unit": "V"}
